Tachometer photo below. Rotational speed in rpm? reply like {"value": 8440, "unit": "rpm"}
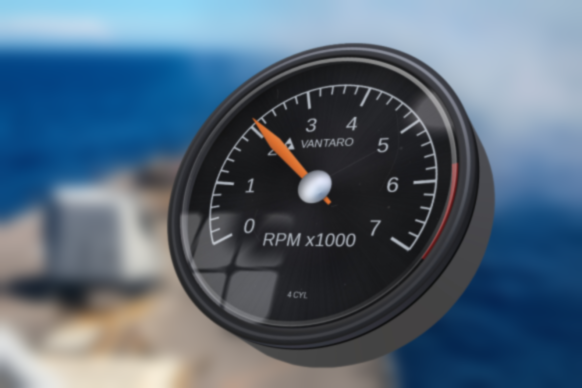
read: {"value": 2100, "unit": "rpm"}
